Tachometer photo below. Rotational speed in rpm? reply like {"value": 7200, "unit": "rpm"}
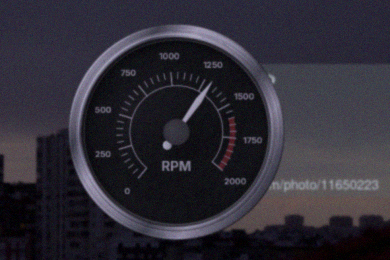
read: {"value": 1300, "unit": "rpm"}
